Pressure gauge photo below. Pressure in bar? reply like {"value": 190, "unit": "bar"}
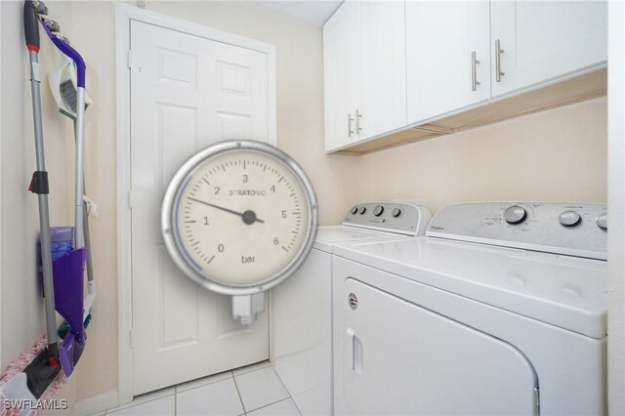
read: {"value": 1.5, "unit": "bar"}
